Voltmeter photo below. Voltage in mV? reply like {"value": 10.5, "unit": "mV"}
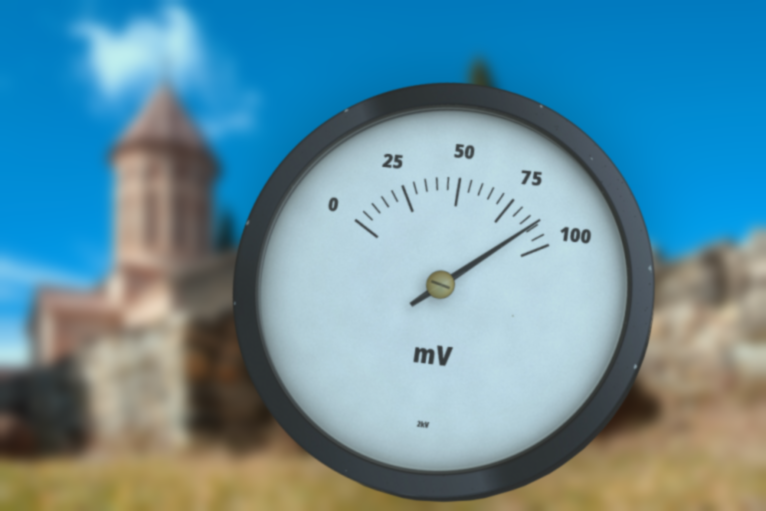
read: {"value": 90, "unit": "mV"}
